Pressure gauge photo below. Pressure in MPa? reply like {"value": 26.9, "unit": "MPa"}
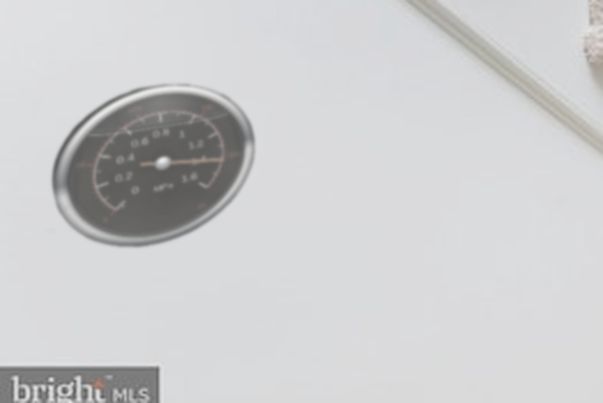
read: {"value": 1.4, "unit": "MPa"}
